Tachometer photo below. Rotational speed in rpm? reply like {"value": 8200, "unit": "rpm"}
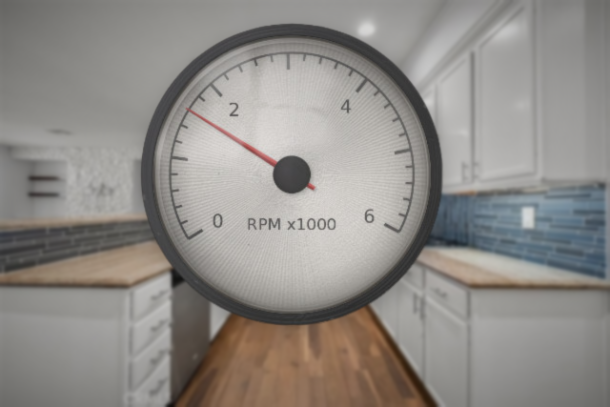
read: {"value": 1600, "unit": "rpm"}
